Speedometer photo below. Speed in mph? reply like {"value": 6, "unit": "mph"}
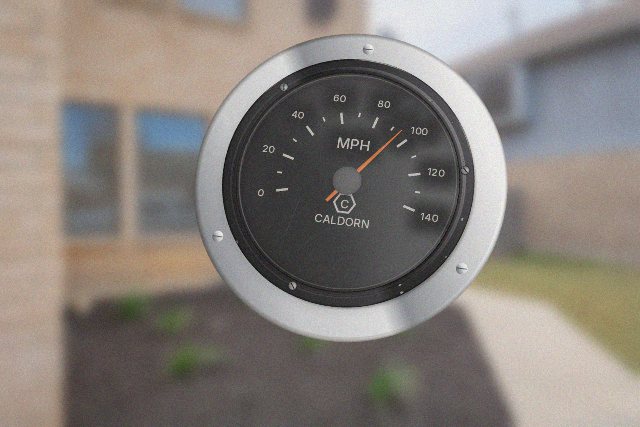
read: {"value": 95, "unit": "mph"}
